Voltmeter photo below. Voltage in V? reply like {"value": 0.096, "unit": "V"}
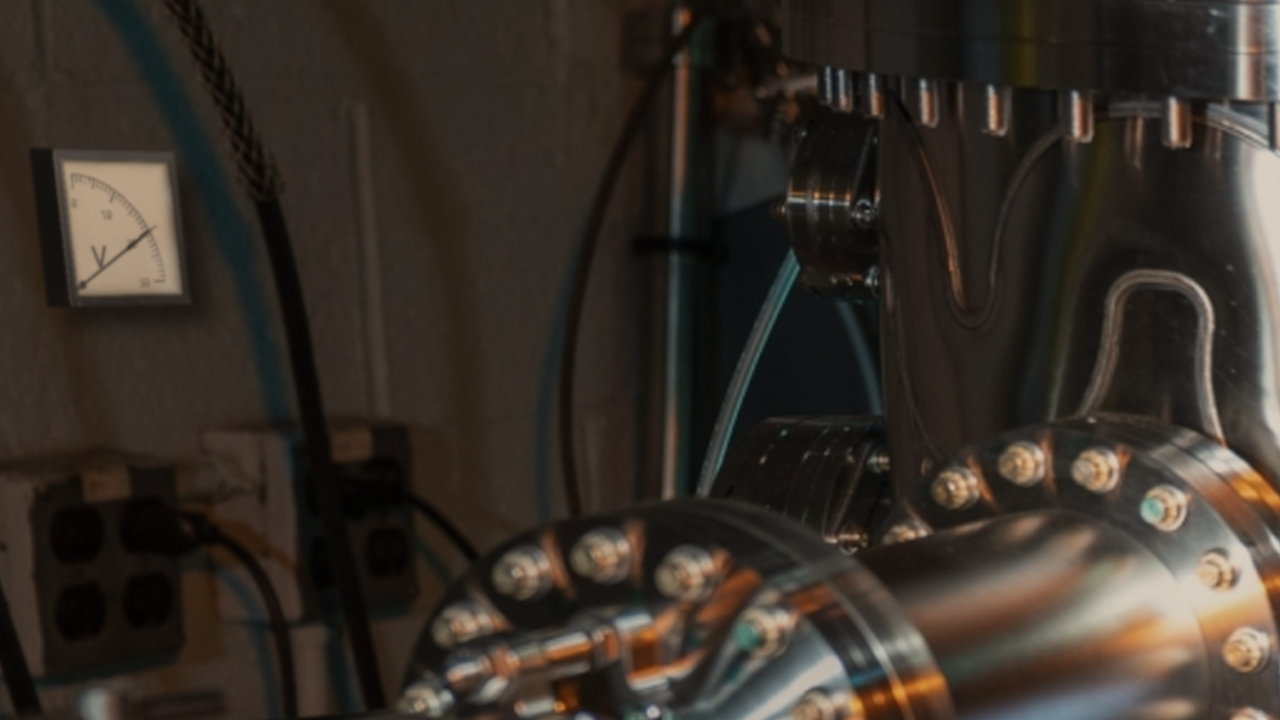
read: {"value": 20, "unit": "V"}
